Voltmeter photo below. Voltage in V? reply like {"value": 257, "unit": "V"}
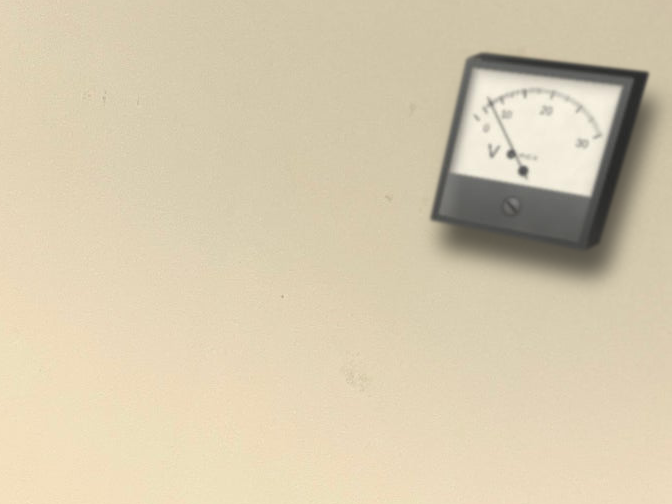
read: {"value": 7.5, "unit": "V"}
